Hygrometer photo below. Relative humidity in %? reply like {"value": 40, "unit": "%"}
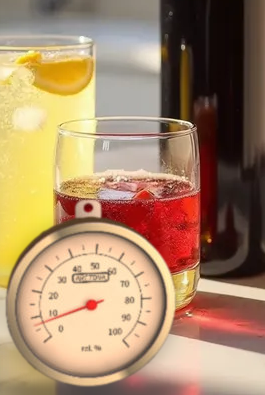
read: {"value": 7.5, "unit": "%"}
